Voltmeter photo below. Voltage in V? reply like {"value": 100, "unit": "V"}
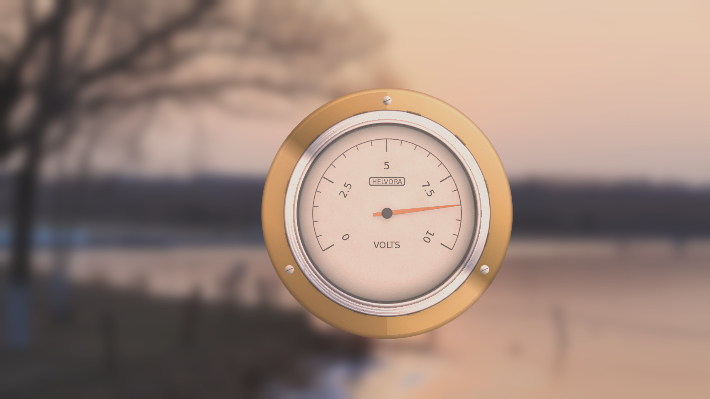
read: {"value": 8.5, "unit": "V"}
